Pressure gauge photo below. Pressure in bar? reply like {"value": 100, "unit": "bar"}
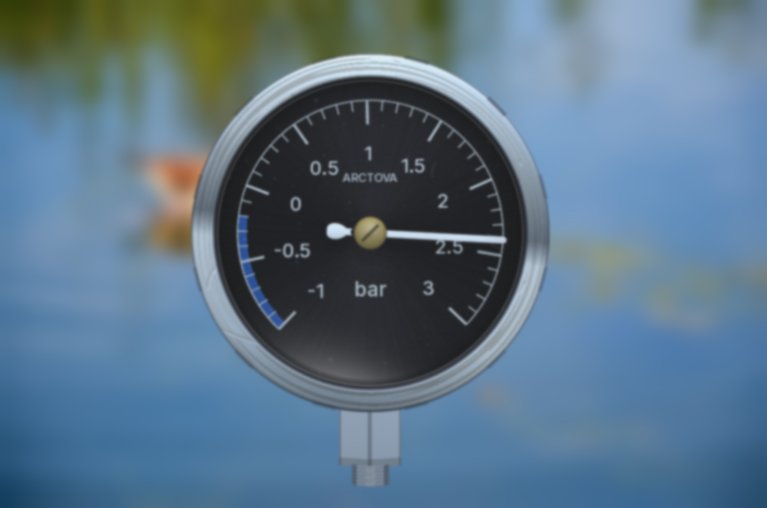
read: {"value": 2.4, "unit": "bar"}
